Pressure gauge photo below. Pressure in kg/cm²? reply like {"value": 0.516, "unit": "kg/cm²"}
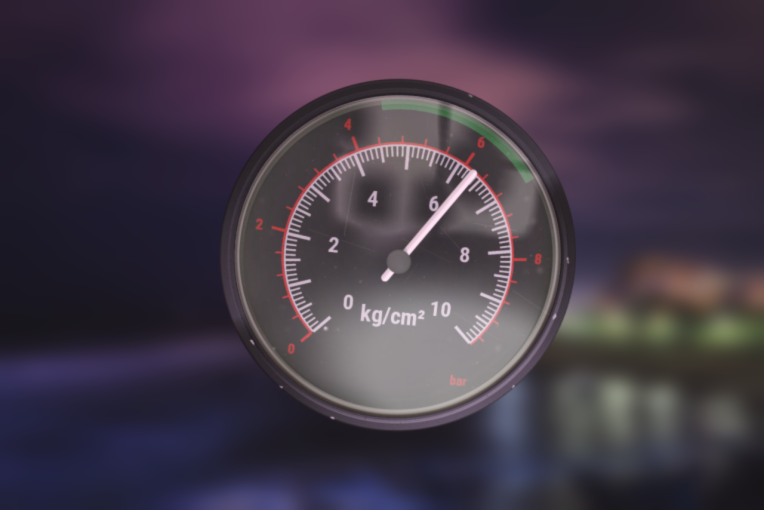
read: {"value": 6.3, "unit": "kg/cm²"}
